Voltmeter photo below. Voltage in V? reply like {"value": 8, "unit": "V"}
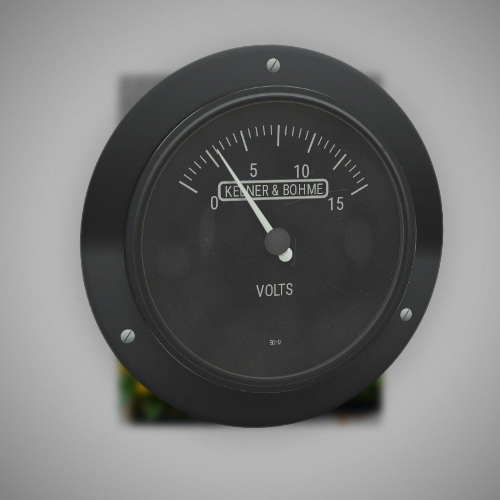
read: {"value": 3, "unit": "V"}
